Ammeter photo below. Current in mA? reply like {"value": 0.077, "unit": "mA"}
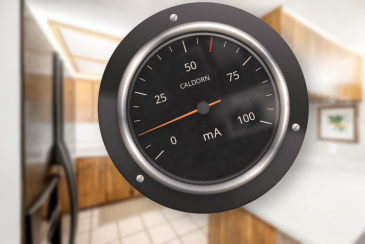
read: {"value": 10, "unit": "mA"}
